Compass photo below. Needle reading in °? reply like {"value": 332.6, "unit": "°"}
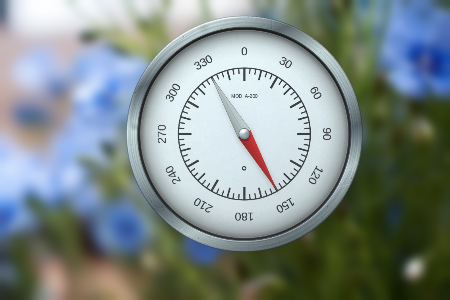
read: {"value": 150, "unit": "°"}
